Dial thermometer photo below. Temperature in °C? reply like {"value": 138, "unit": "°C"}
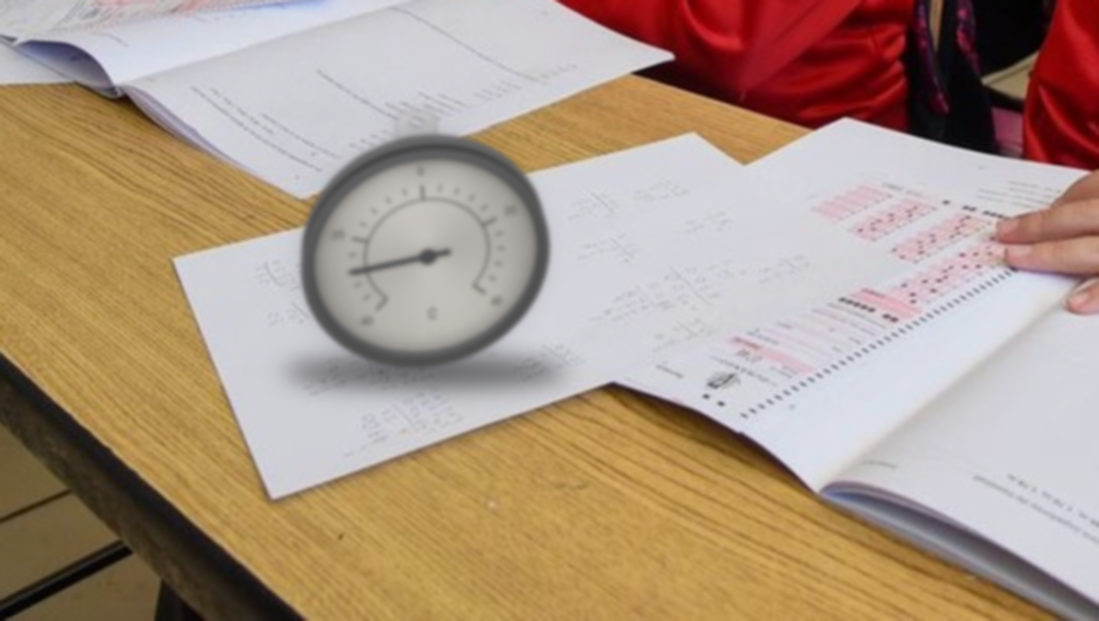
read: {"value": -28, "unit": "°C"}
